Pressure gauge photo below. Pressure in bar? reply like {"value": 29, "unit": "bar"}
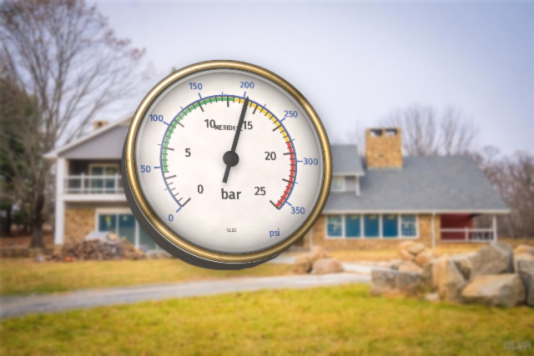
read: {"value": 14, "unit": "bar"}
